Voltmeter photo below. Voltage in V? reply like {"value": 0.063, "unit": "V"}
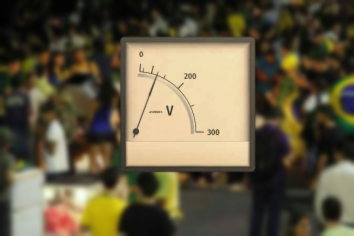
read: {"value": 125, "unit": "V"}
